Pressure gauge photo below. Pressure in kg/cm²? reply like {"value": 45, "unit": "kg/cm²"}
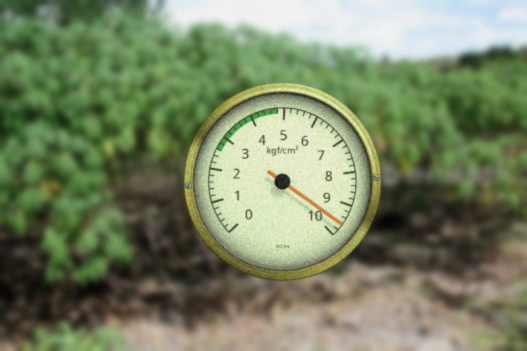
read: {"value": 9.6, "unit": "kg/cm²"}
